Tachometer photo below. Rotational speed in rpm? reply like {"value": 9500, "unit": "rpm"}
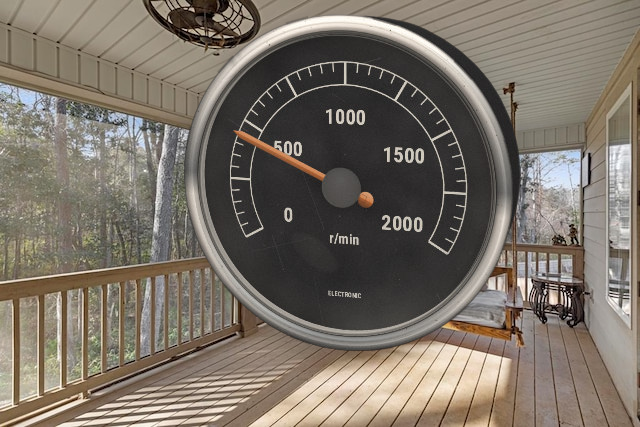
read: {"value": 450, "unit": "rpm"}
